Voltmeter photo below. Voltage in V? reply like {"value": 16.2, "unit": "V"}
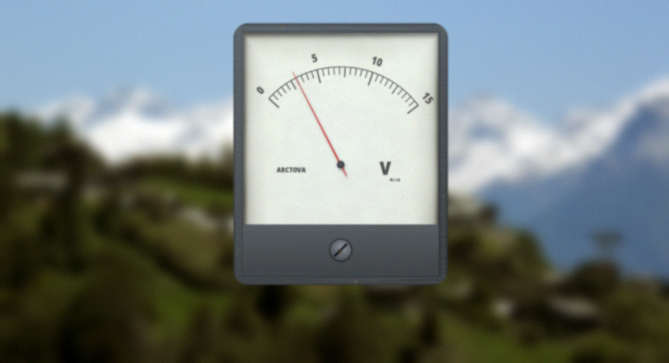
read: {"value": 3, "unit": "V"}
